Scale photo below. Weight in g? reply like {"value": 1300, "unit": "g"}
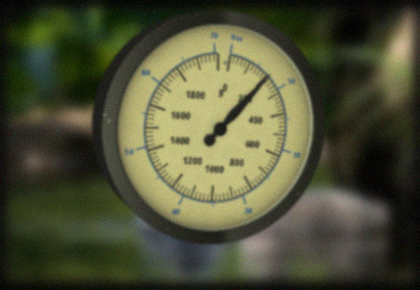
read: {"value": 200, "unit": "g"}
